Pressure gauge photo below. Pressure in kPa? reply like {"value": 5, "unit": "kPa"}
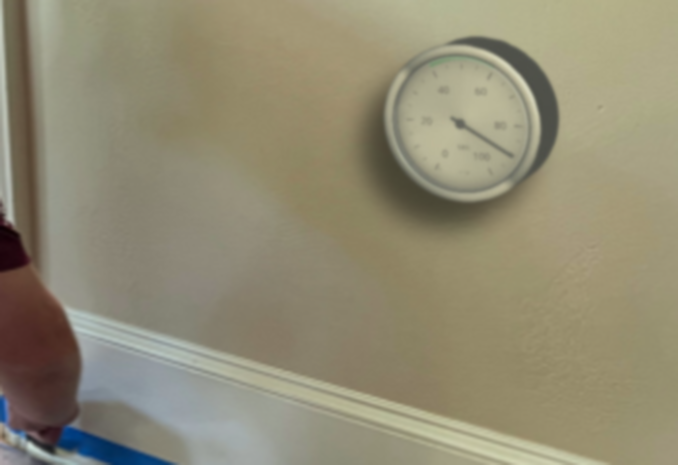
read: {"value": 90, "unit": "kPa"}
